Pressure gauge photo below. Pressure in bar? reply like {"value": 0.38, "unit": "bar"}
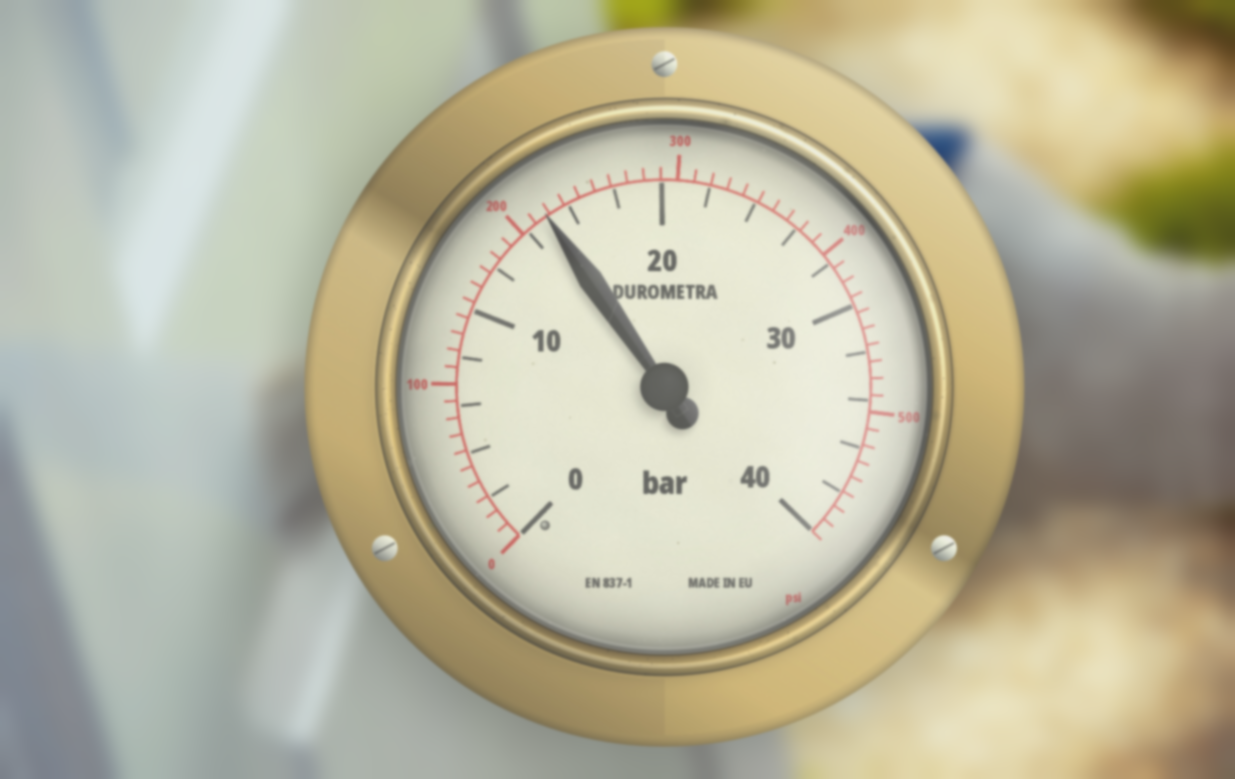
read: {"value": 15, "unit": "bar"}
